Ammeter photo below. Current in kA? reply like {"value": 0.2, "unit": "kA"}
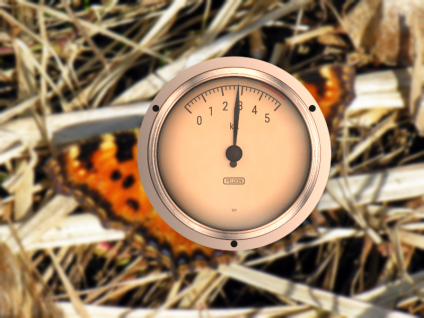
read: {"value": 2.8, "unit": "kA"}
